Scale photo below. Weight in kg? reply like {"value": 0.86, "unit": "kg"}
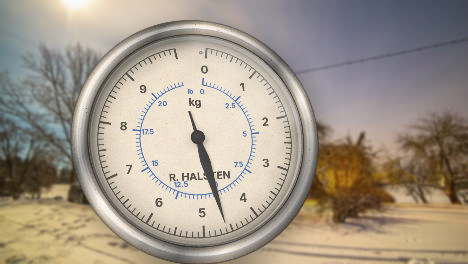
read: {"value": 4.6, "unit": "kg"}
